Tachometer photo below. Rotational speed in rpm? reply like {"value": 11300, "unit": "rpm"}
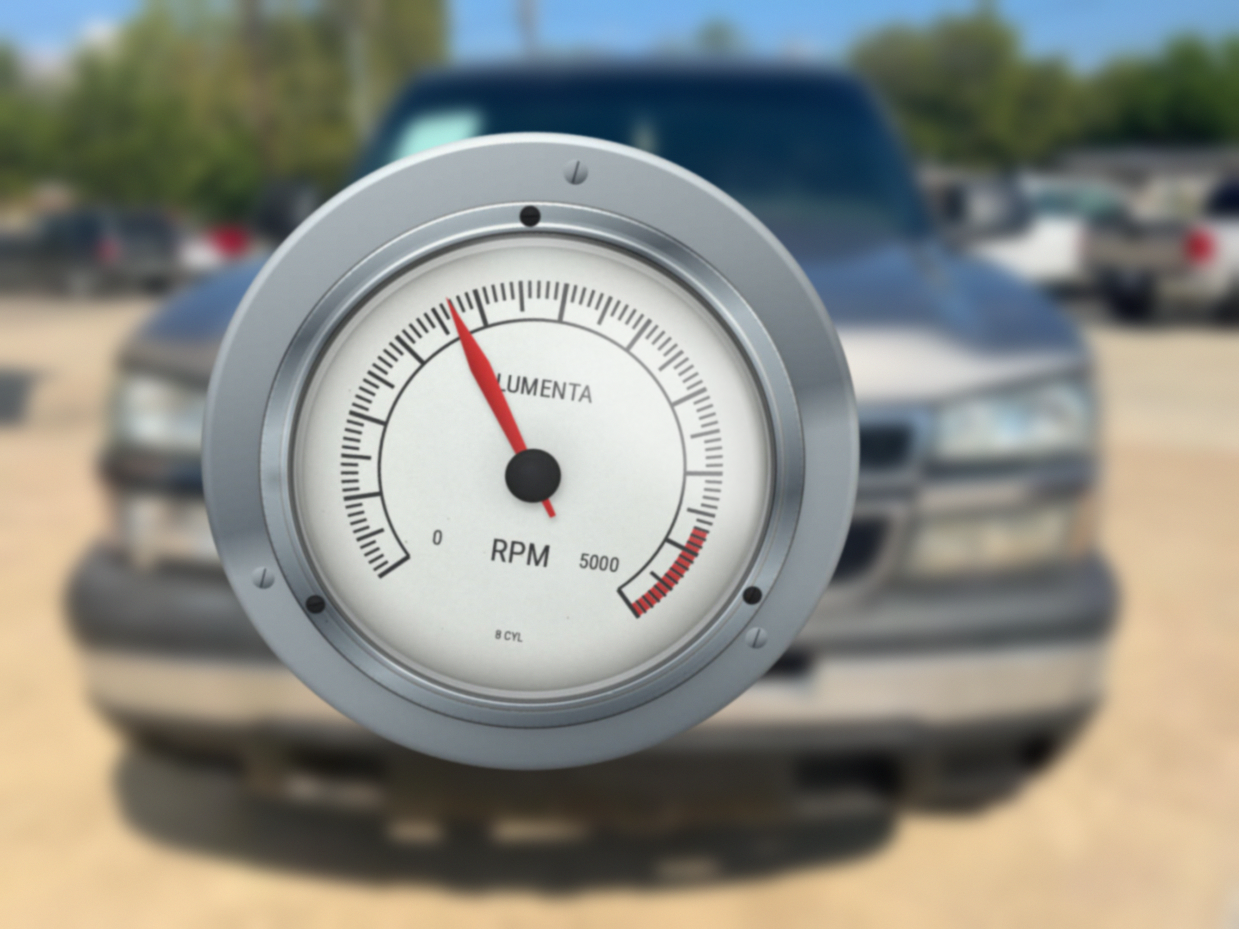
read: {"value": 1850, "unit": "rpm"}
